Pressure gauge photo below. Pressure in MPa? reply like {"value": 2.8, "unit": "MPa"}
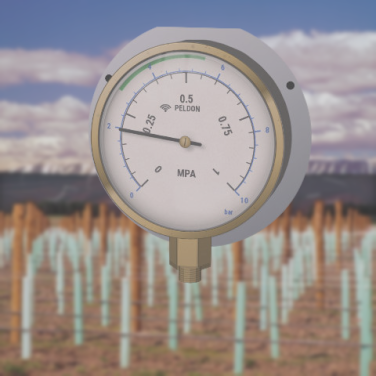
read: {"value": 0.2, "unit": "MPa"}
